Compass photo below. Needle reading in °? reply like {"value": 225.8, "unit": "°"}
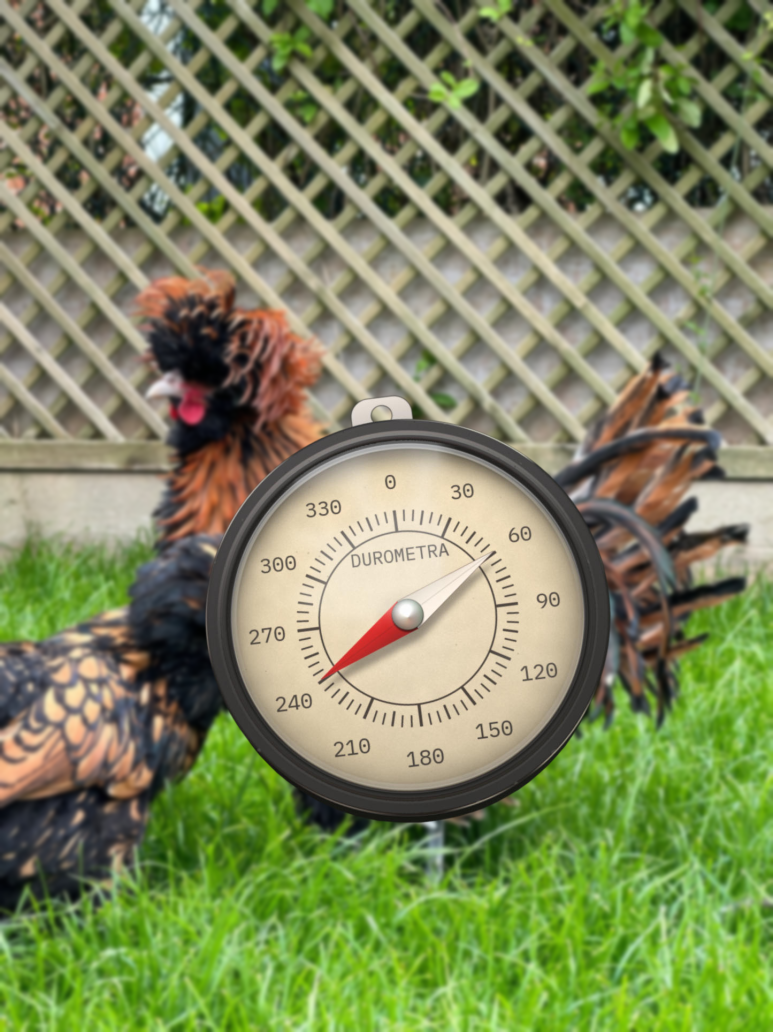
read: {"value": 240, "unit": "°"}
